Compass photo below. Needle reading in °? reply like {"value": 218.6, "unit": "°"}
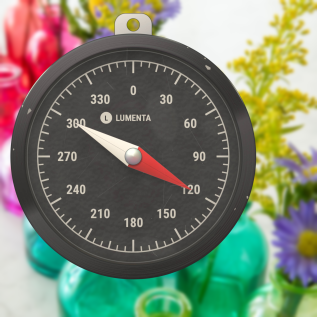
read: {"value": 120, "unit": "°"}
